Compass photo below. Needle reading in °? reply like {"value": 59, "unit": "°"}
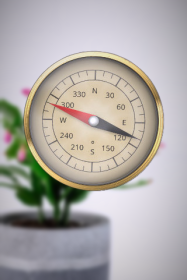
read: {"value": 290, "unit": "°"}
